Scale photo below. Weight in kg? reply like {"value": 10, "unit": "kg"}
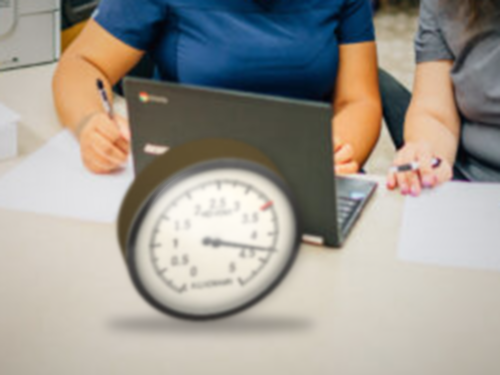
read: {"value": 4.25, "unit": "kg"}
